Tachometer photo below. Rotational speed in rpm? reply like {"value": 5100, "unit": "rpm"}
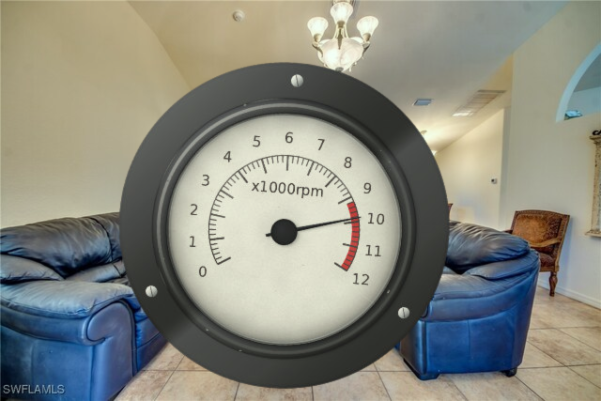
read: {"value": 9800, "unit": "rpm"}
